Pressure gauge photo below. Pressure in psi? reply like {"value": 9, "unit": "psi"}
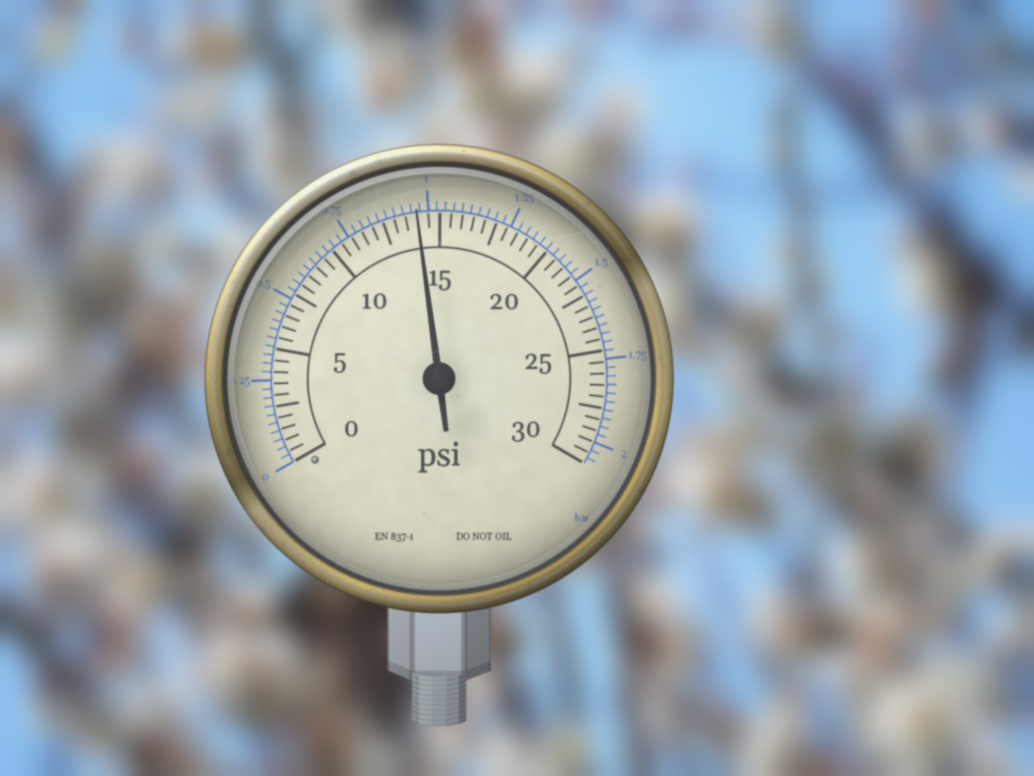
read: {"value": 14, "unit": "psi"}
